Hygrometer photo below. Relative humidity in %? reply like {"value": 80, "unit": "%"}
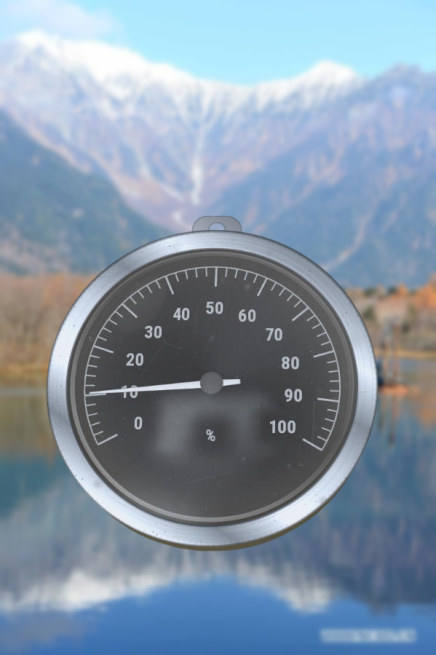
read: {"value": 10, "unit": "%"}
